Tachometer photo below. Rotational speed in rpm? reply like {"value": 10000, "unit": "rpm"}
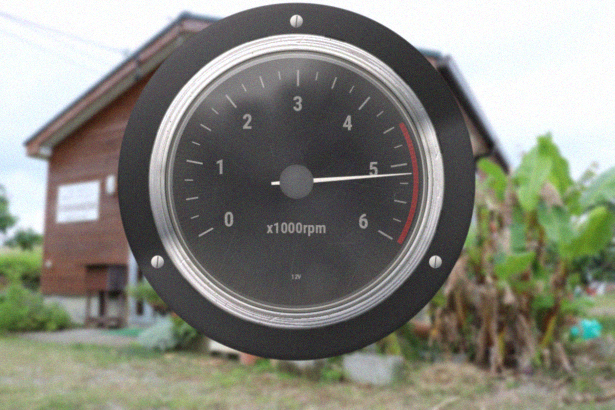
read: {"value": 5125, "unit": "rpm"}
